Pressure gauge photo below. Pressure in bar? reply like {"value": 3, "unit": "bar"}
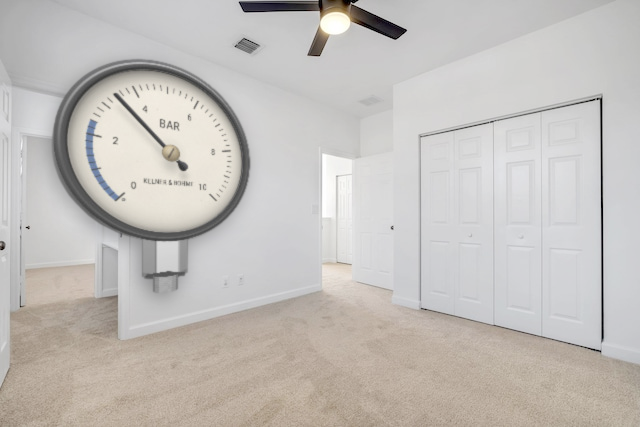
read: {"value": 3.4, "unit": "bar"}
